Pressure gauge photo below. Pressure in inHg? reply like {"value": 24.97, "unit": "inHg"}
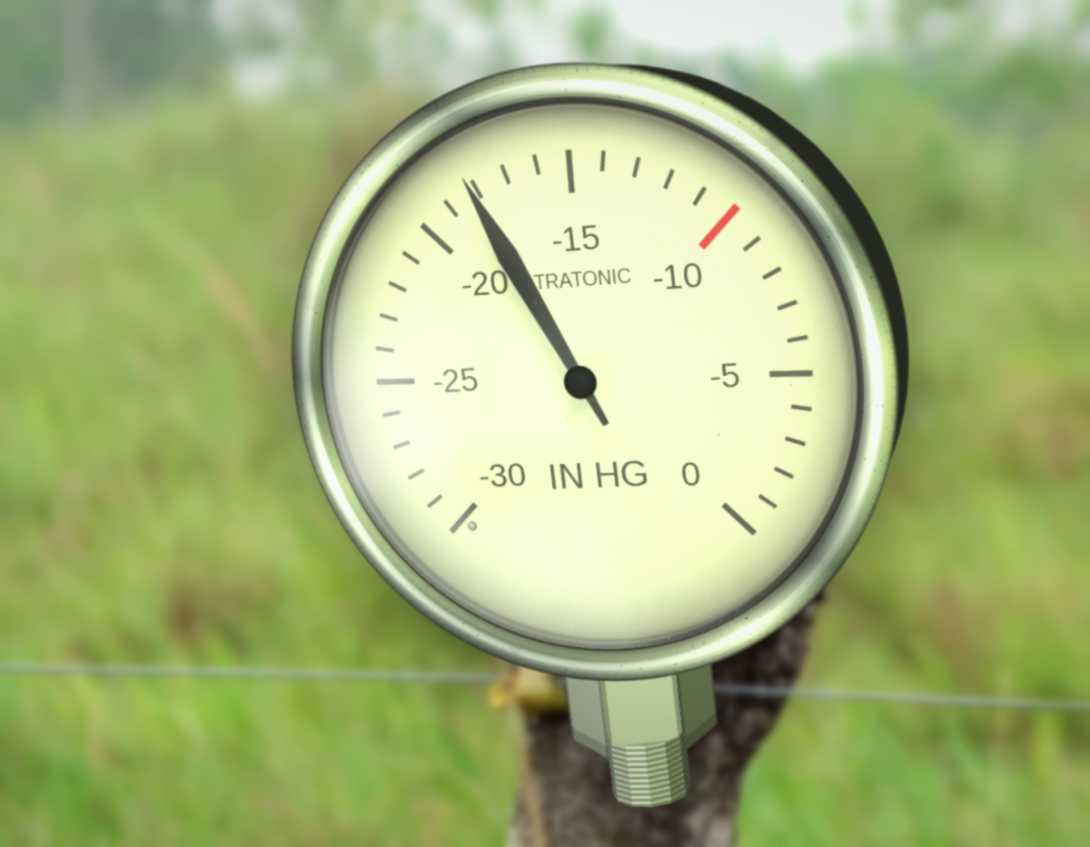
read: {"value": -18, "unit": "inHg"}
